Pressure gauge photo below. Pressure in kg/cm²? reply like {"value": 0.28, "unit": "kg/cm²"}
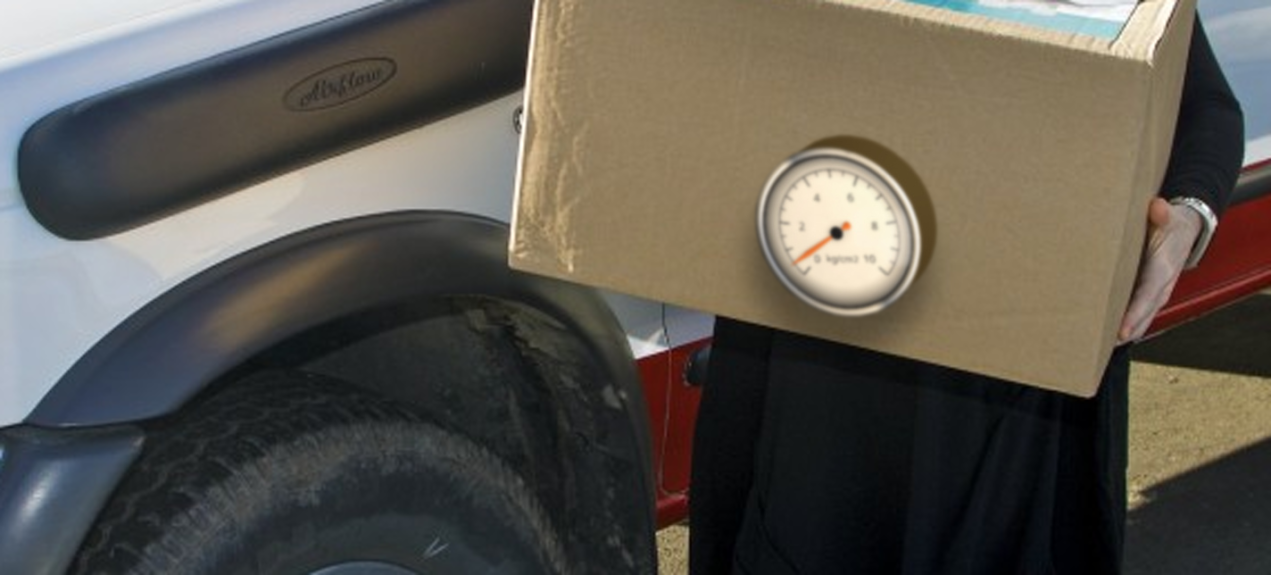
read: {"value": 0.5, "unit": "kg/cm²"}
